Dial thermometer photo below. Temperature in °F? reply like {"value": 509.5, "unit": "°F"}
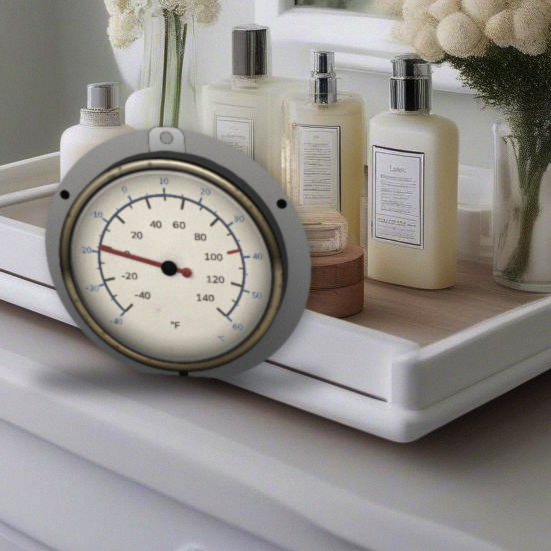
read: {"value": 0, "unit": "°F"}
